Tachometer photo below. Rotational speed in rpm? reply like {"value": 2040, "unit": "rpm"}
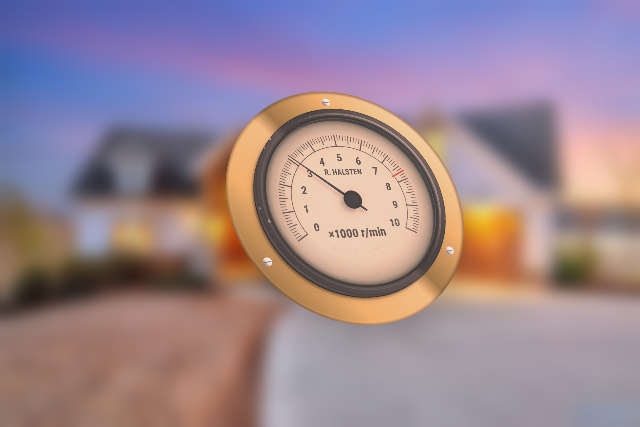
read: {"value": 3000, "unit": "rpm"}
